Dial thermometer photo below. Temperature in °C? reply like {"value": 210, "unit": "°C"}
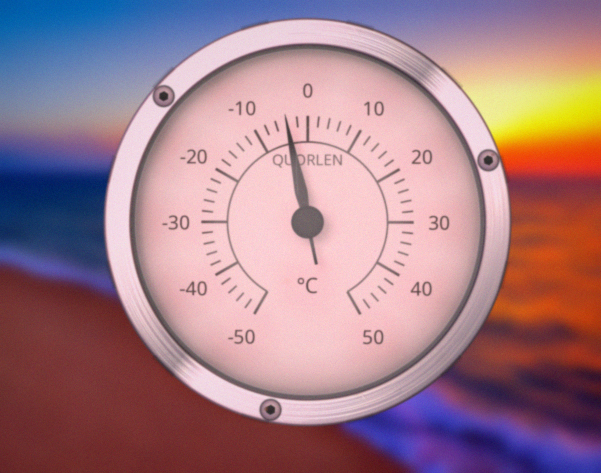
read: {"value": -4, "unit": "°C"}
